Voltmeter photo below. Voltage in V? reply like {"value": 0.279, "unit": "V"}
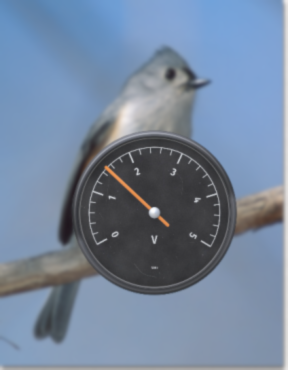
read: {"value": 1.5, "unit": "V"}
